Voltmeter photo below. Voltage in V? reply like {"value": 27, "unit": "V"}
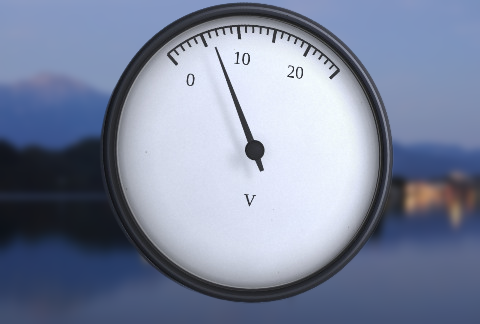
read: {"value": 6, "unit": "V"}
